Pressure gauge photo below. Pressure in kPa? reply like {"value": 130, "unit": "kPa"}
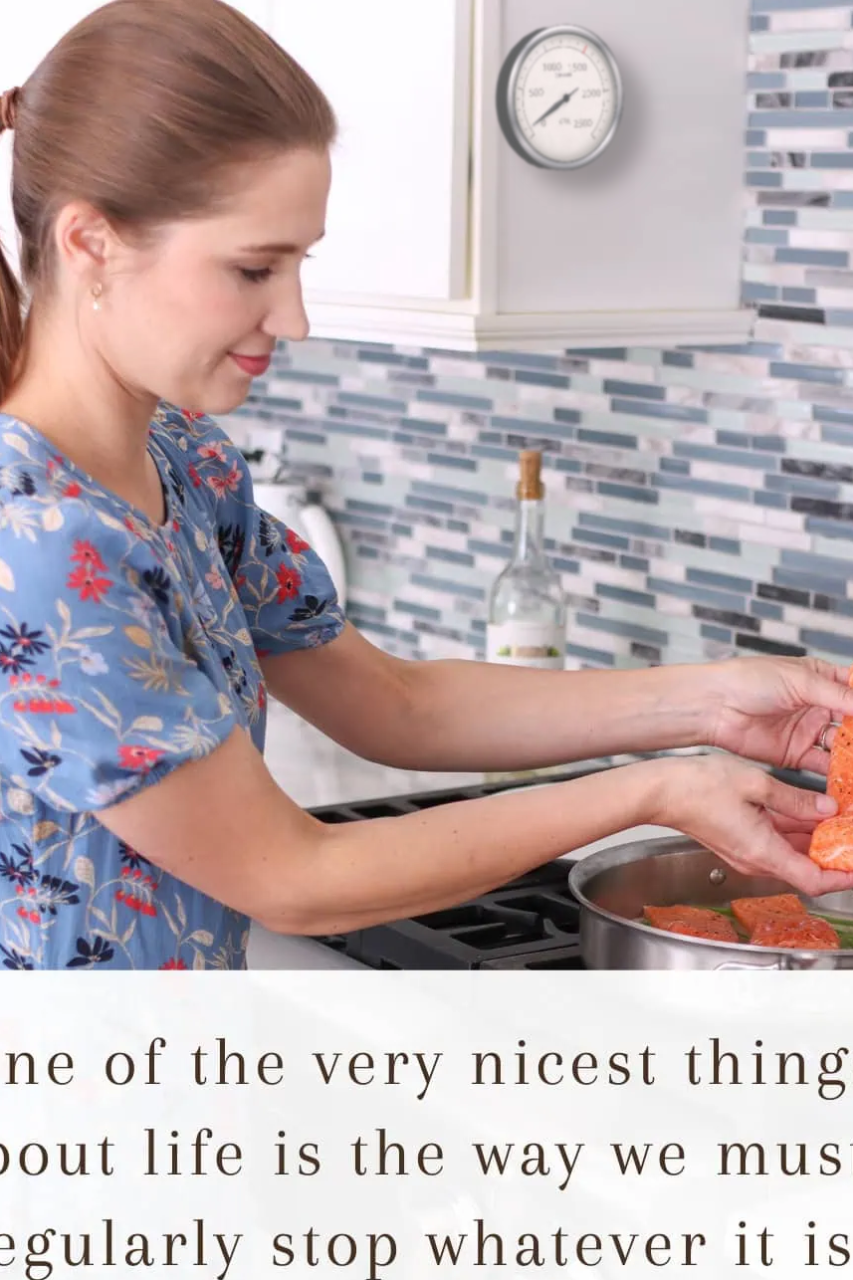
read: {"value": 100, "unit": "kPa"}
